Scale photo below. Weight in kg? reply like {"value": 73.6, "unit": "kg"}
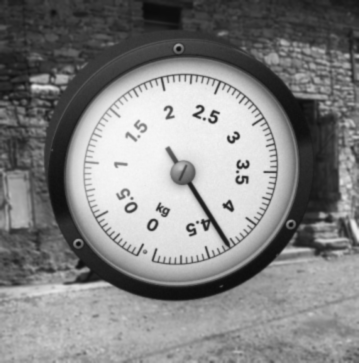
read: {"value": 4.3, "unit": "kg"}
